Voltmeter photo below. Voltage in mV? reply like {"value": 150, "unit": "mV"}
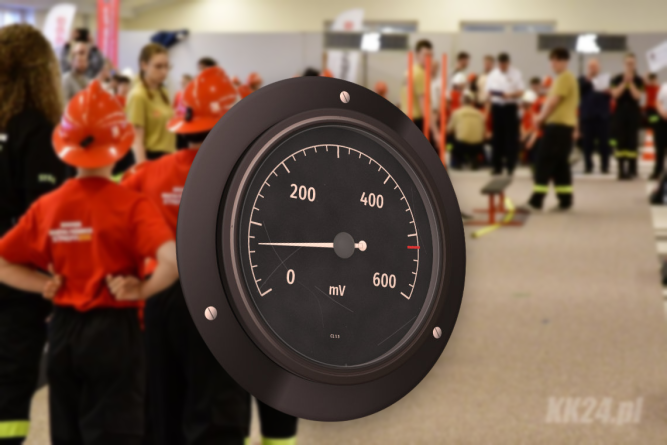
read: {"value": 70, "unit": "mV"}
